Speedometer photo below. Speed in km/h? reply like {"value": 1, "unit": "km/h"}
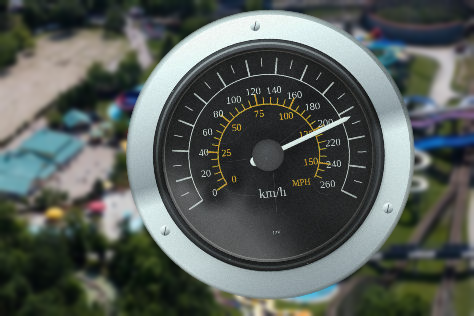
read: {"value": 205, "unit": "km/h"}
